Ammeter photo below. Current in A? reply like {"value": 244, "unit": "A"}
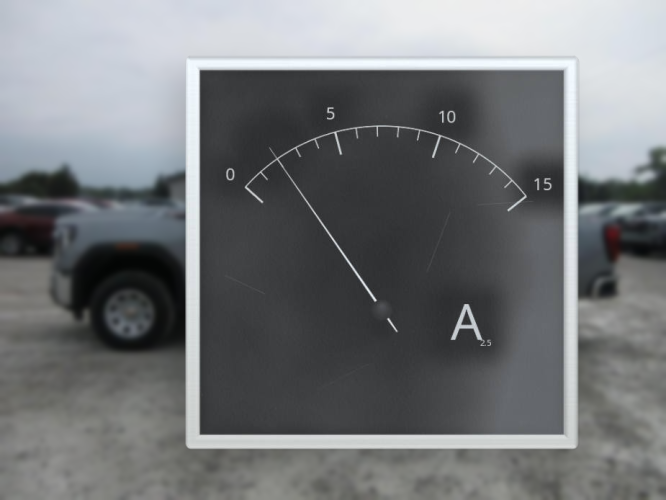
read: {"value": 2, "unit": "A"}
